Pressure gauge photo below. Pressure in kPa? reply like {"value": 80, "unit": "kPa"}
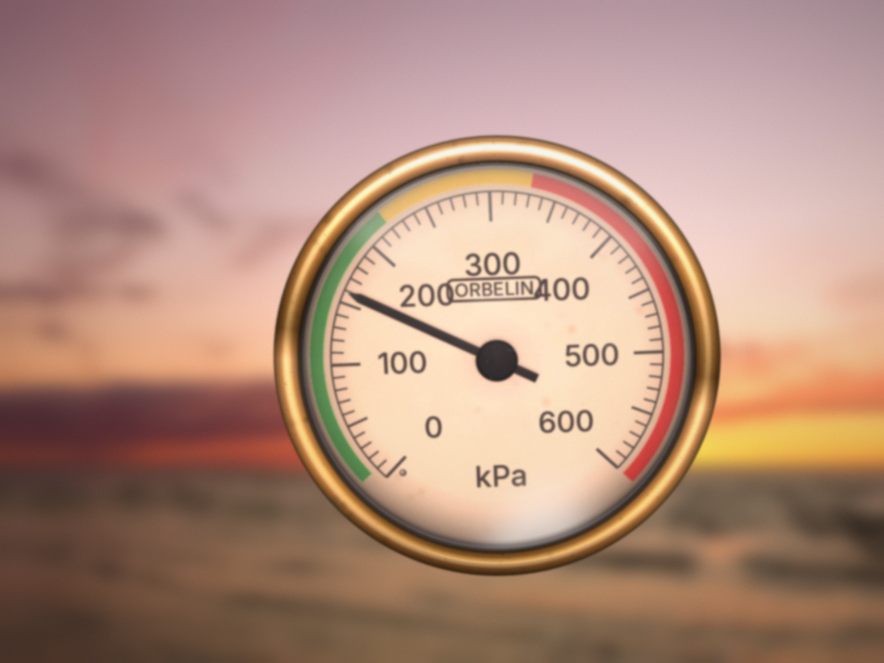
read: {"value": 160, "unit": "kPa"}
